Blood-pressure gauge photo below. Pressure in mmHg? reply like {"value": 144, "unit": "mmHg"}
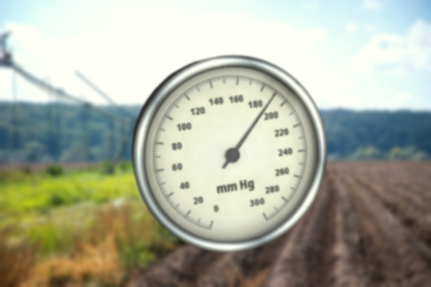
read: {"value": 190, "unit": "mmHg"}
